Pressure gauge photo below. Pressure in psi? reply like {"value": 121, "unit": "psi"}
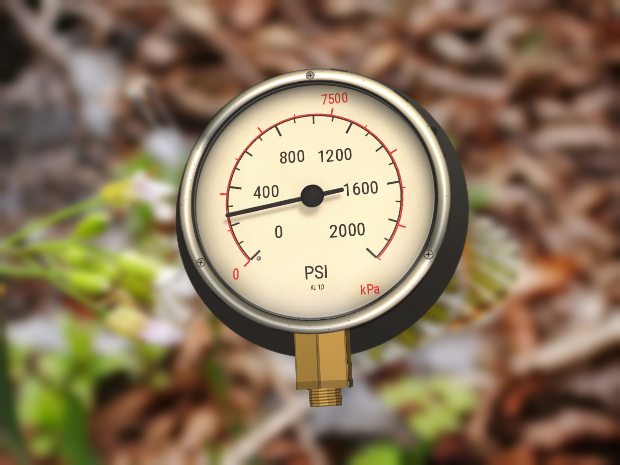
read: {"value": 250, "unit": "psi"}
